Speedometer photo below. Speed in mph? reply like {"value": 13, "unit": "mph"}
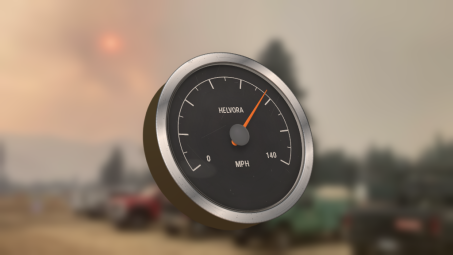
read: {"value": 95, "unit": "mph"}
